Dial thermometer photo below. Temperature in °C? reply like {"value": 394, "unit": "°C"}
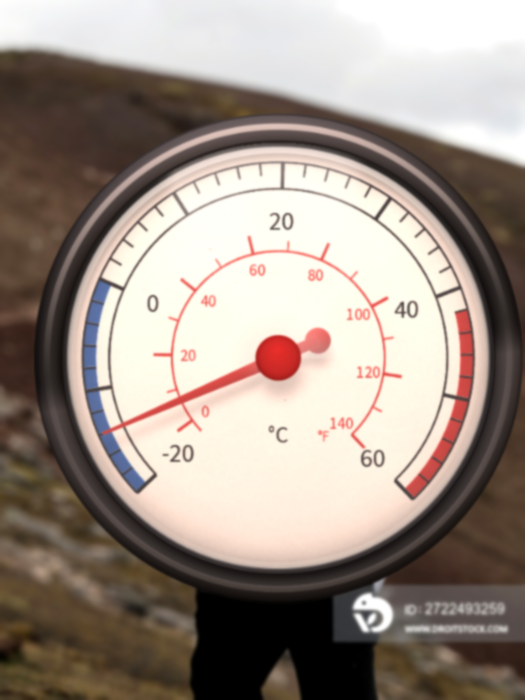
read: {"value": -14, "unit": "°C"}
